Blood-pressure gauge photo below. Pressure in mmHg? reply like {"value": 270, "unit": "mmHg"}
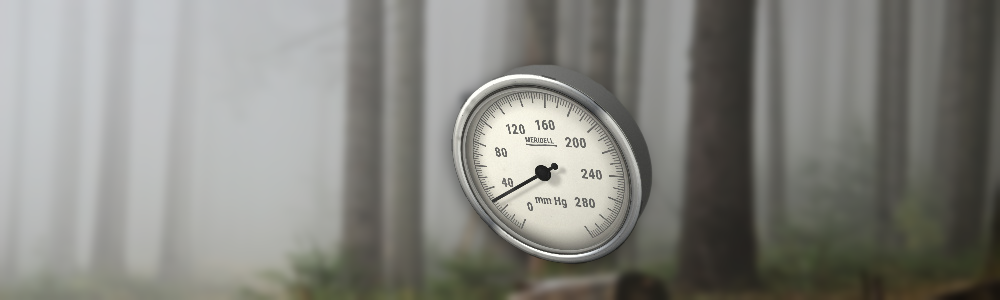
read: {"value": 30, "unit": "mmHg"}
